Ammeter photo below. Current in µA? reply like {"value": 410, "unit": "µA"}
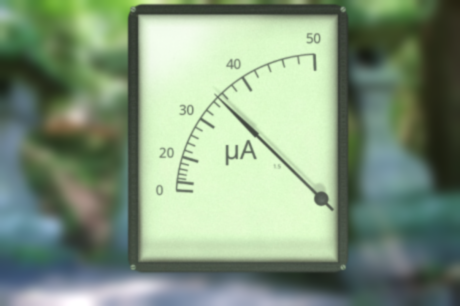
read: {"value": 35, "unit": "µA"}
